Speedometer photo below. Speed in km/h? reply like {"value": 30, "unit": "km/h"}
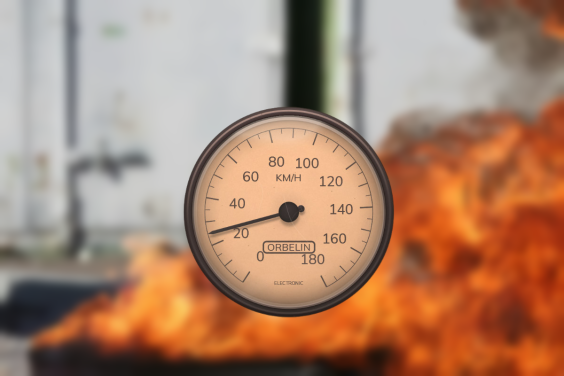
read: {"value": 25, "unit": "km/h"}
